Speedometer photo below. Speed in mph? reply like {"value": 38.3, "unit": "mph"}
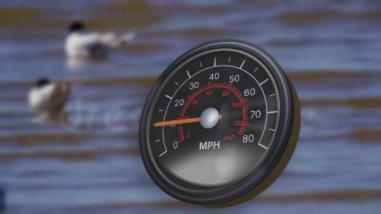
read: {"value": 10, "unit": "mph"}
